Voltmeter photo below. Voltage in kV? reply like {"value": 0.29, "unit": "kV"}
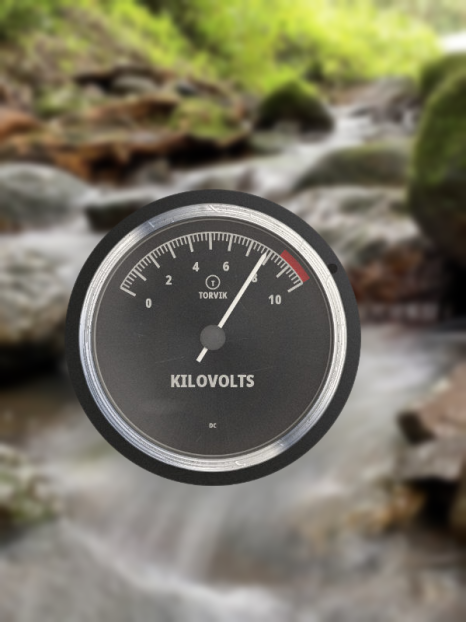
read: {"value": 7.8, "unit": "kV"}
